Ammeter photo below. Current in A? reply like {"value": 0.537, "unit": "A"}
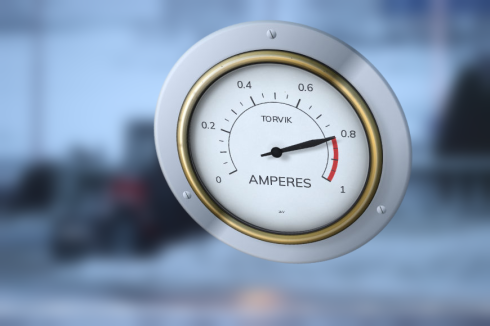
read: {"value": 0.8, "unit": "A"}
